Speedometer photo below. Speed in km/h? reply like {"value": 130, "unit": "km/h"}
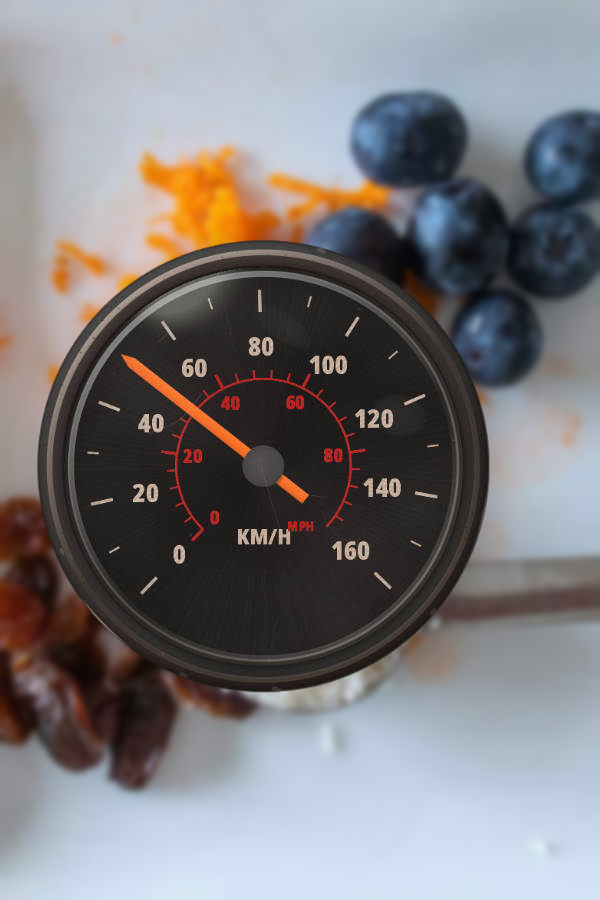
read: {"value": 50, "unit": "km/h"}
